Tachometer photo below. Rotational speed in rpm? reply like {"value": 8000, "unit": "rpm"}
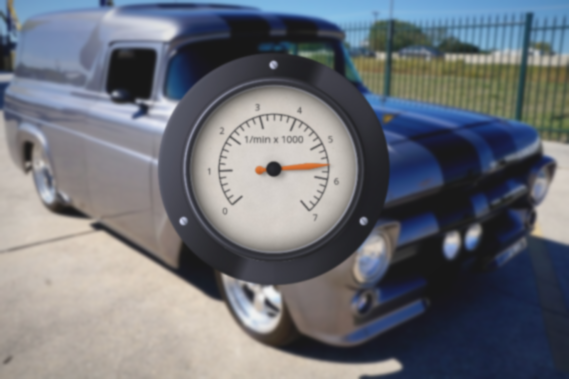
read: {"value": 5600, "unit": "rpm"}
